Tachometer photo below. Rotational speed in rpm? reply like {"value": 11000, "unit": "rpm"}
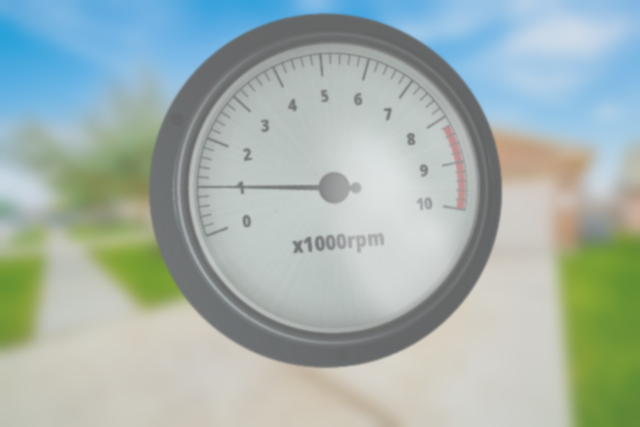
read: {"value": 1000, "unit": "rpm"}
